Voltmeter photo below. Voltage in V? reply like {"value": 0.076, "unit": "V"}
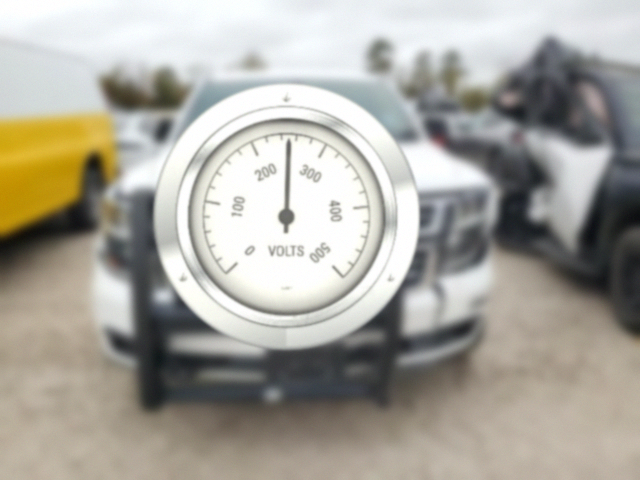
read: {"value": 250, "unit": "V"}
